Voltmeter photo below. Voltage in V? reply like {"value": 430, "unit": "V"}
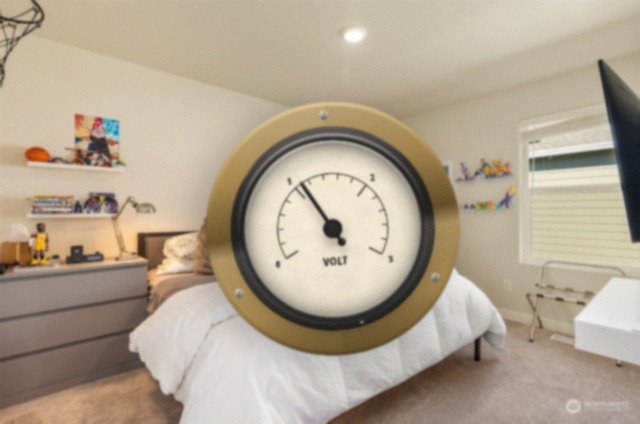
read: {"value": 1.1, "unit": "V"}
